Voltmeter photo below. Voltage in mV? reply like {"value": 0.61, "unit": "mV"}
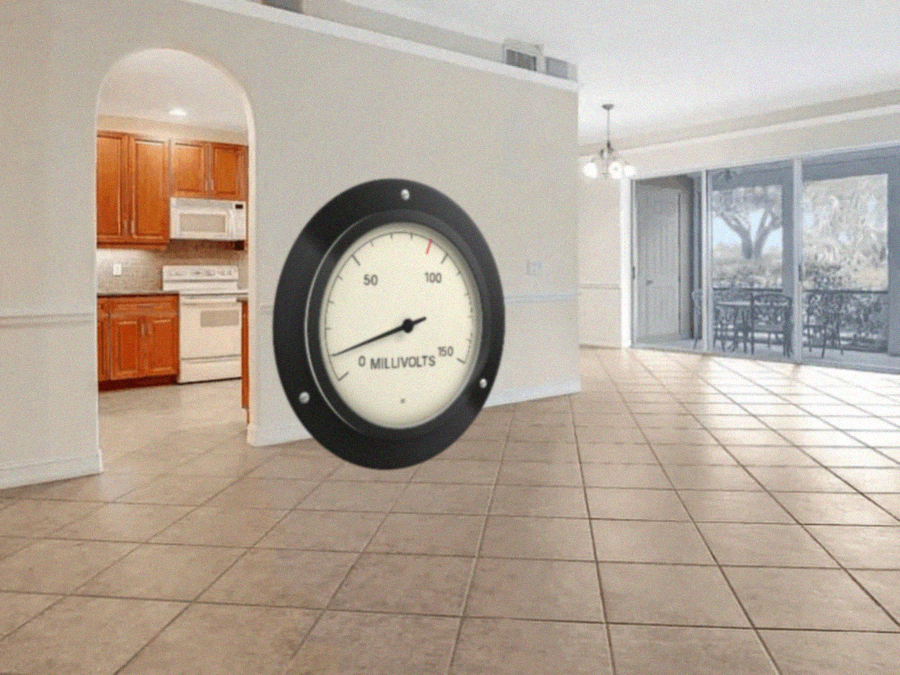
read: {"value": 10, "unit": "mV"}
